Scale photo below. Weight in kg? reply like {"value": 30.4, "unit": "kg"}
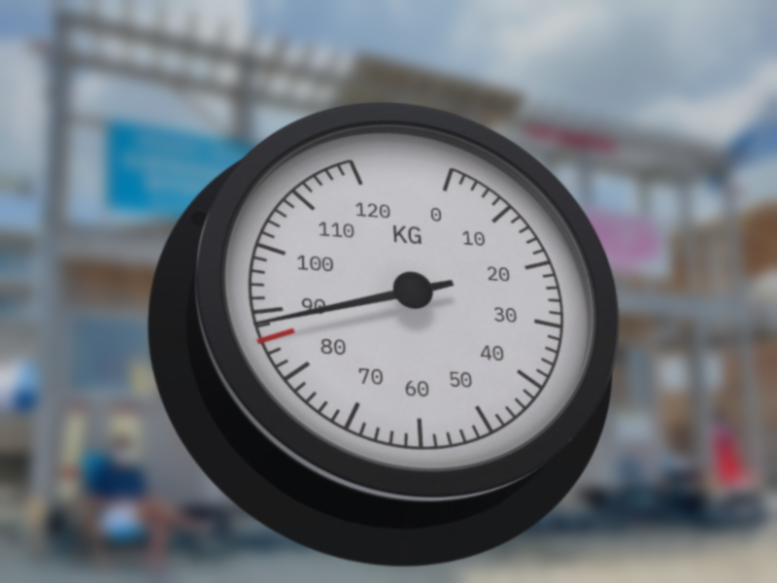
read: {"value": 88, "unit": "kg"}
